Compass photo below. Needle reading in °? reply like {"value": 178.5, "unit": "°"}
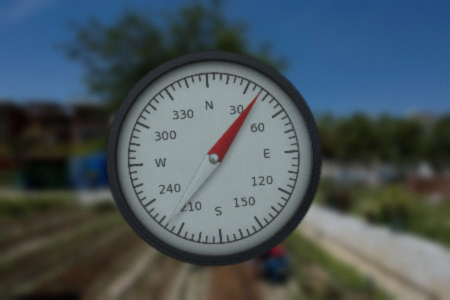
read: {"value": 40, "unit": "°"}
